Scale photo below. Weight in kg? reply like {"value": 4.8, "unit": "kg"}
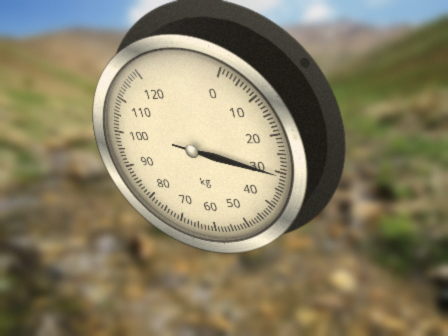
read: {"value": 30, "unit": "kg"}
